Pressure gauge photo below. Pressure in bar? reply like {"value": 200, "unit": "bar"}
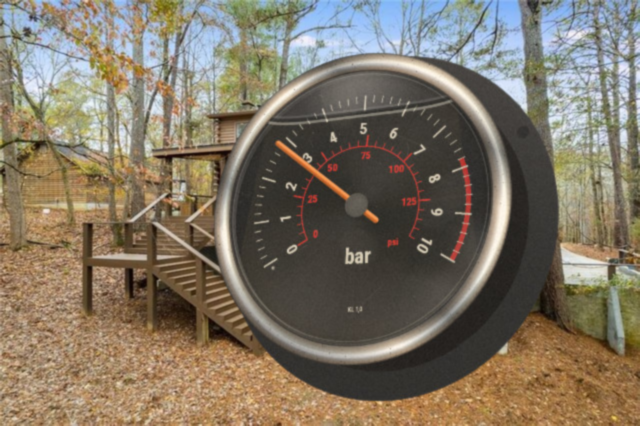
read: {"value": 2.8, "unit": "bar"}
